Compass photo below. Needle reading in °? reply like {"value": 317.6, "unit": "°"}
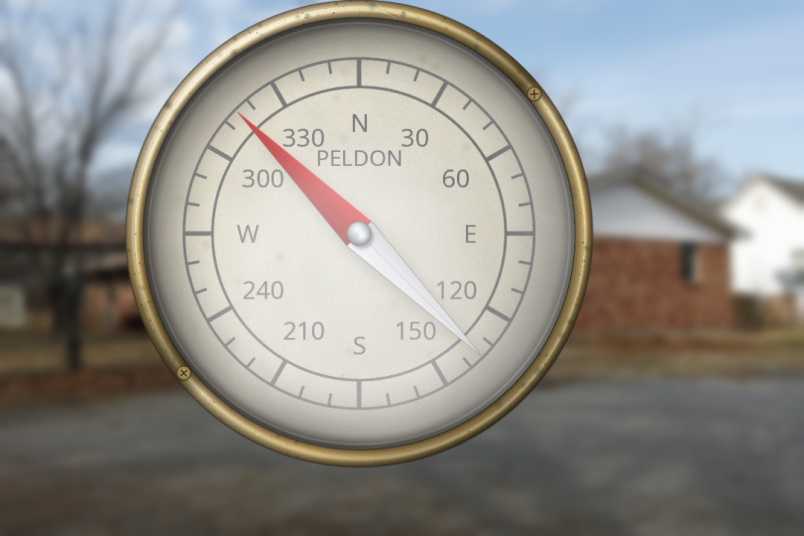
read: {"value": 315, "unit": "°"}
